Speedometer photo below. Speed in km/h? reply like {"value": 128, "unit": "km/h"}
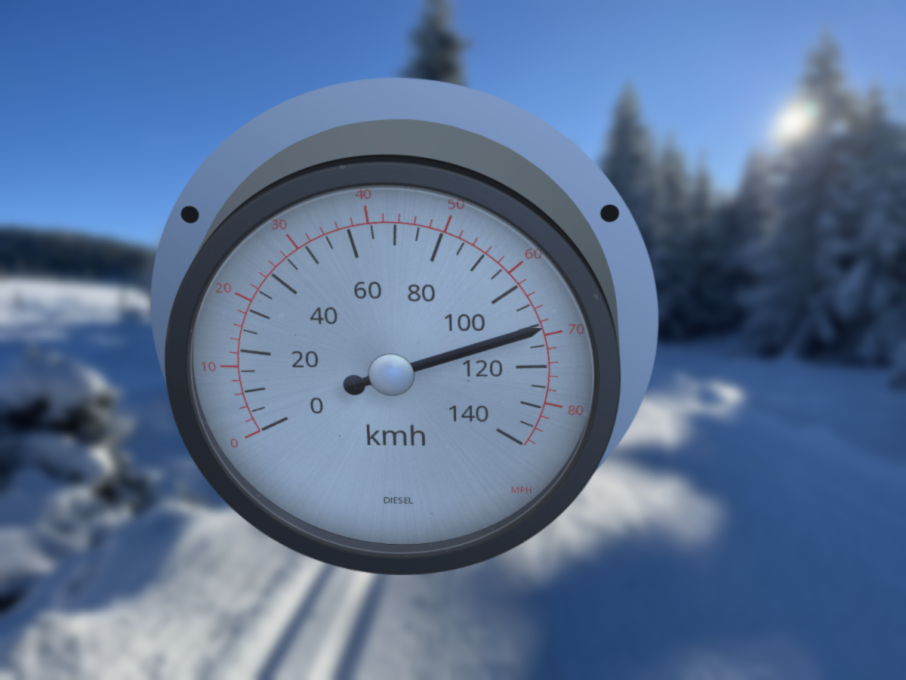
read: {"value": 110, "unit": "km/h"}
